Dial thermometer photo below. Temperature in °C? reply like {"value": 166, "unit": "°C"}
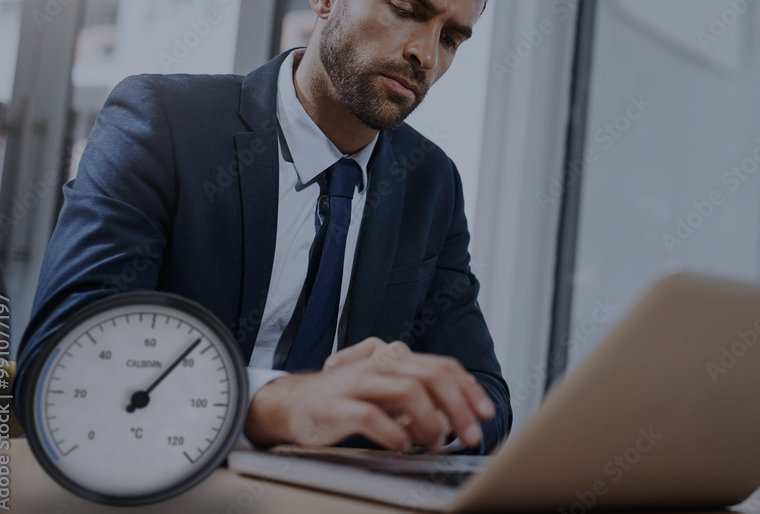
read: {"value": 76, "unit": "°C"}
